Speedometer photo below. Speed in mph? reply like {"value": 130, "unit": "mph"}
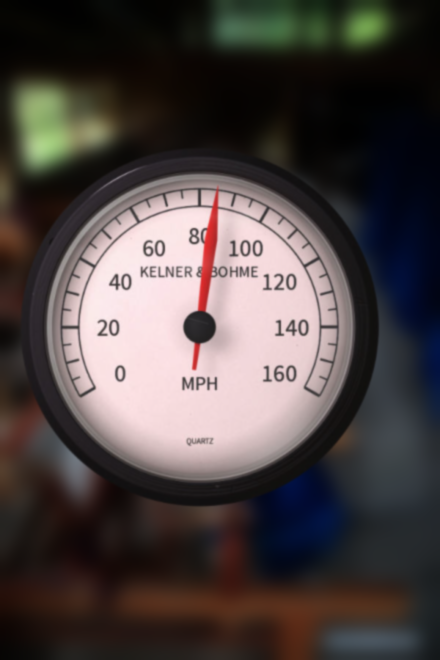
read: {"value": 85, "unit": "mph"}
